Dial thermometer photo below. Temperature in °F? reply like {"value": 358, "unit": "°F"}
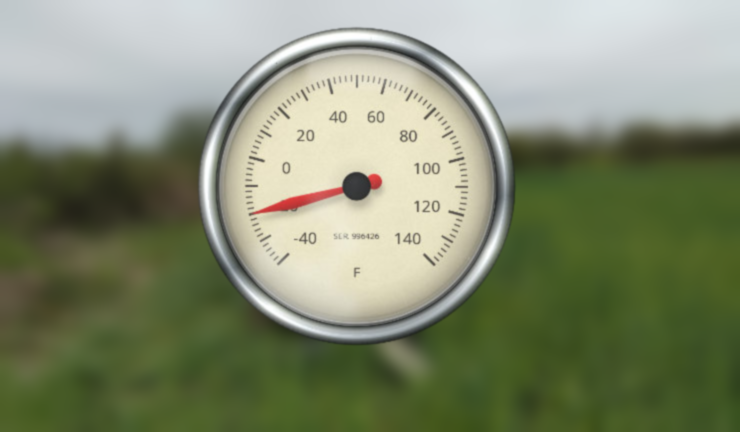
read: {"value": -20, "unit": "°F"}
